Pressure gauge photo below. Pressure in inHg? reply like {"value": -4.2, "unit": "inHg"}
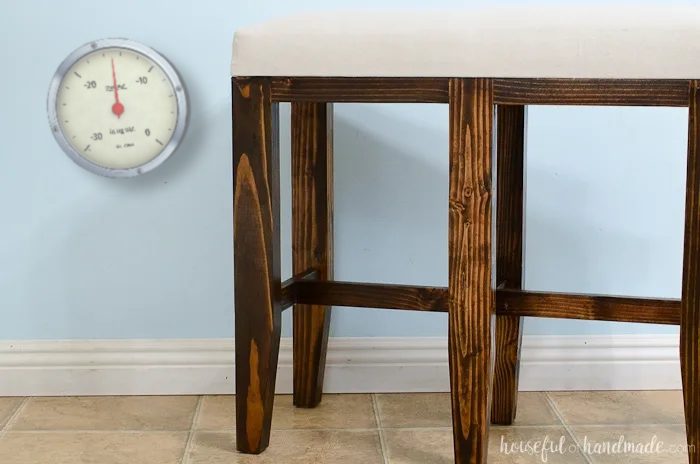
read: {"value": -15, "unit": "inHg"}
